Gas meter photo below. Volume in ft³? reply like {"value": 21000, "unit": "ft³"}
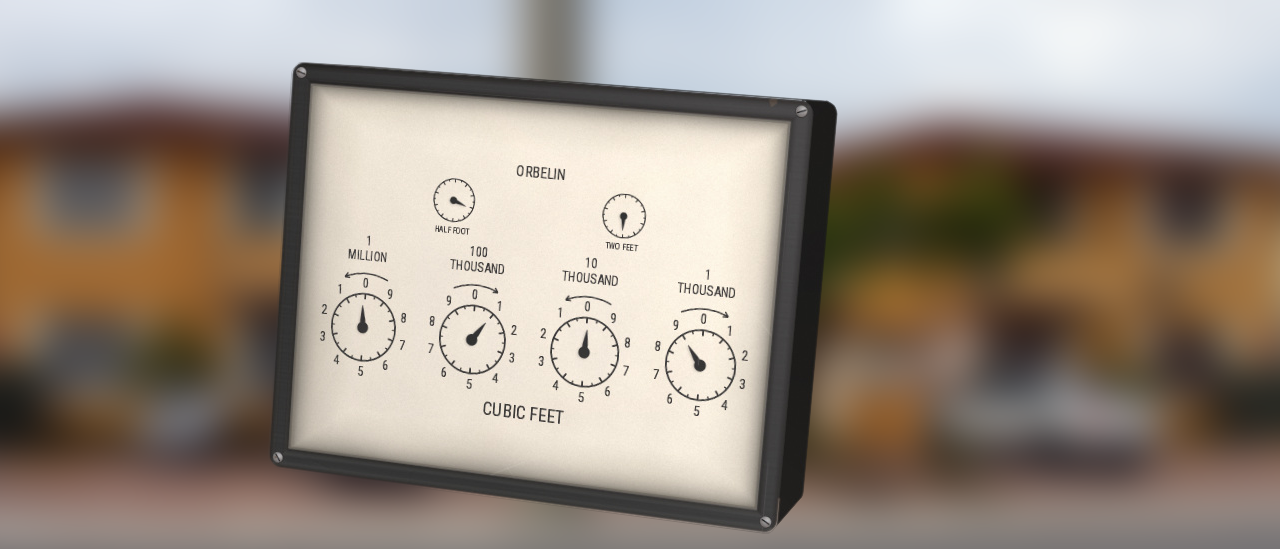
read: {"value": 9900, "unit": "ft³"}
